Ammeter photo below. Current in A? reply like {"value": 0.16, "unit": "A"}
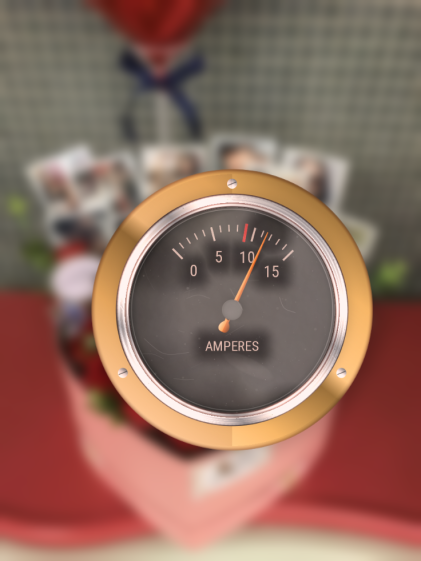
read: {"value": 11.5, "unit": "A"}
